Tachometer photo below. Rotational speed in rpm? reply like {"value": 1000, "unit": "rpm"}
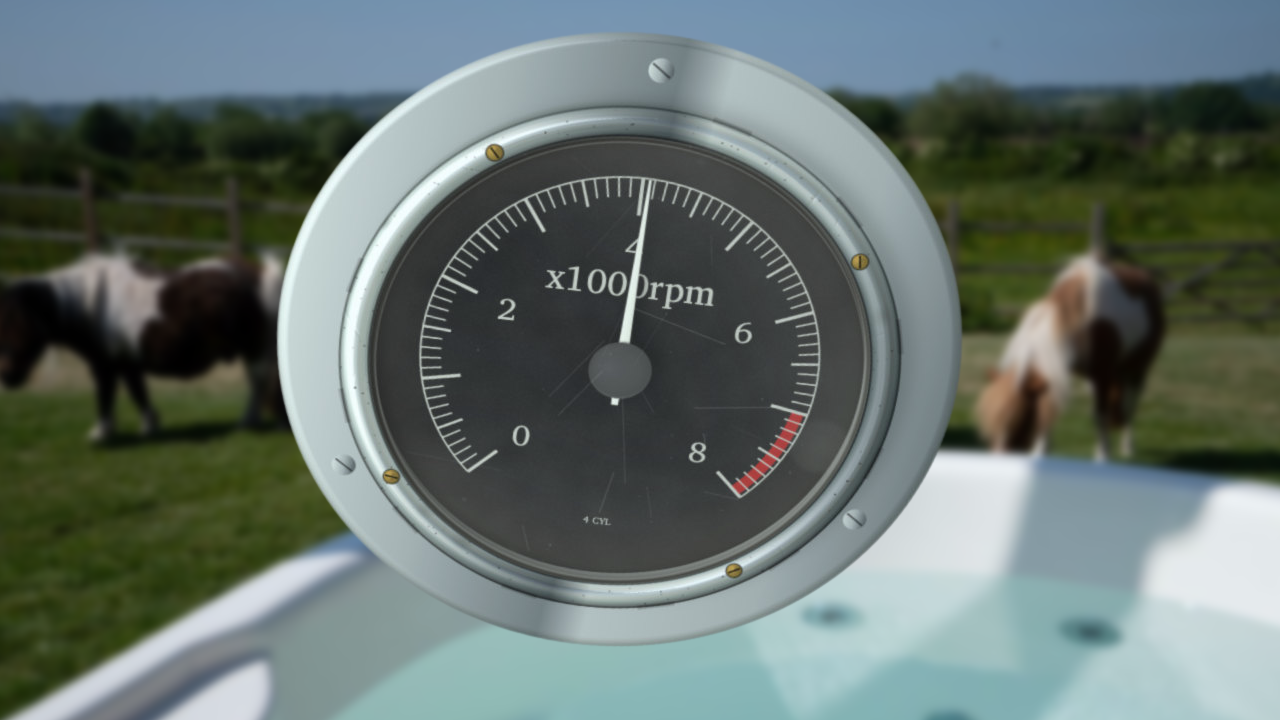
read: {"value": 4050, "unit": "rpm"}
